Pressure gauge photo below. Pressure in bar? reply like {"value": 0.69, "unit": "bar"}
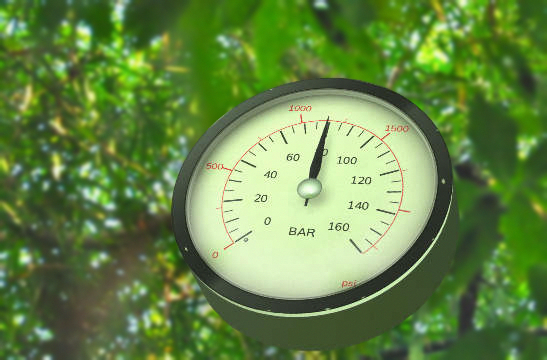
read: {"value": 80, "unit": "bar"}
